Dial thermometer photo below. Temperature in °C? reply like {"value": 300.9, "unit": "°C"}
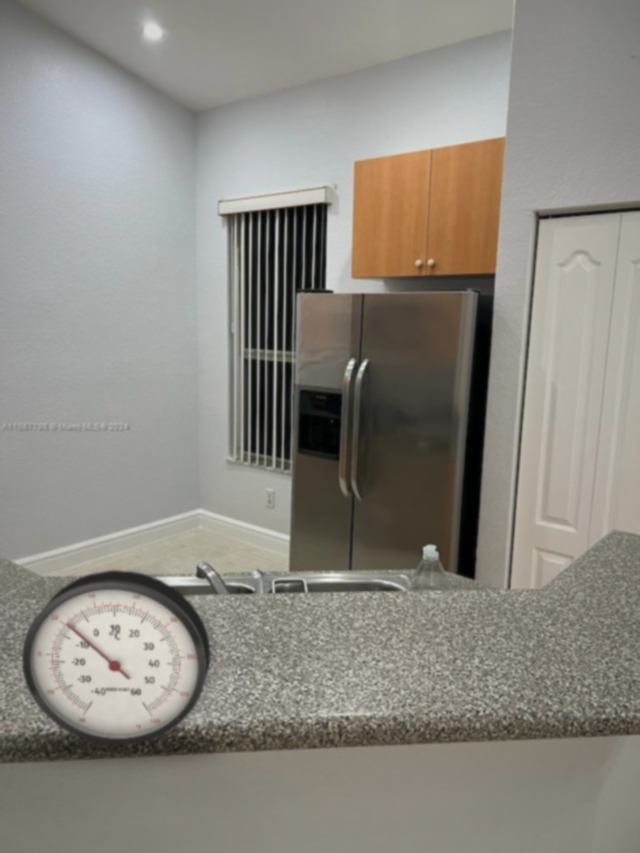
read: {"value": -5, "unit": "°C"}
